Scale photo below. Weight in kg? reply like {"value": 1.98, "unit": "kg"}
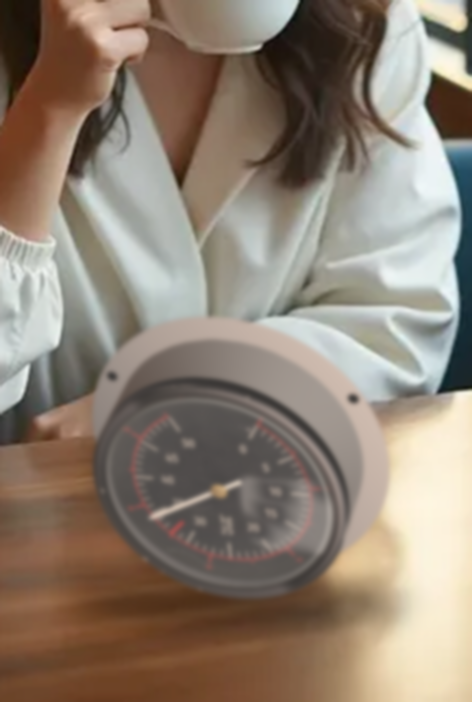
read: {"value": 35, "unit": "kg"}
